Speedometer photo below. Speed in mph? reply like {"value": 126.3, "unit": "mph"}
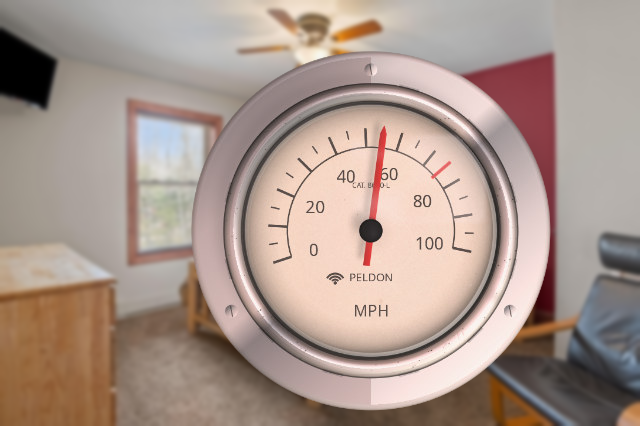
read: {"value": 55, "unit": "mph"}
